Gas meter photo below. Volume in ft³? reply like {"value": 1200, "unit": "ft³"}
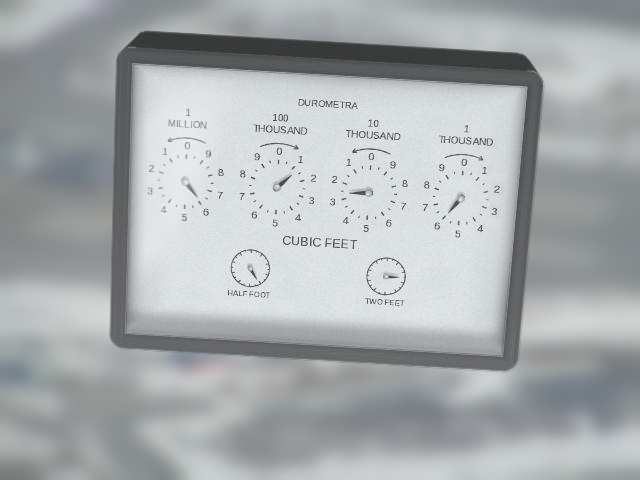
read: {"value": 612600, "unit": "ft³"}
